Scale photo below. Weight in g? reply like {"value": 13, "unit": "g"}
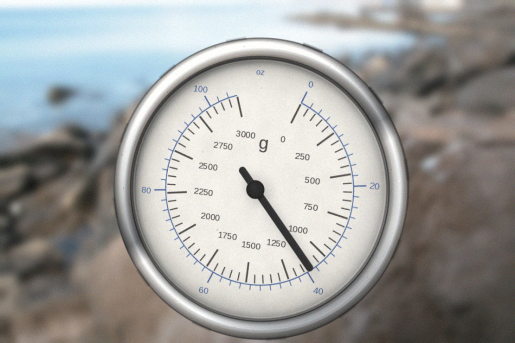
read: {"value": 1100, "unit": "g"}
